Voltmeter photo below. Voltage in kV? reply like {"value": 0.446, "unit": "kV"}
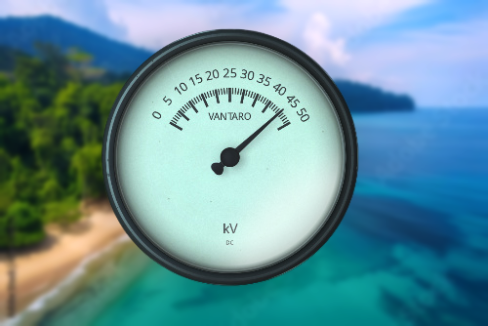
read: {"value": 45, "unit": "kV"}
